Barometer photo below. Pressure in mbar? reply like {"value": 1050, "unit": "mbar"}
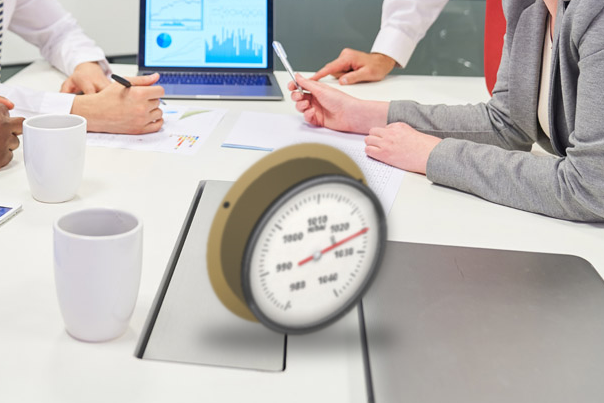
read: {"value": 1025, "unit": "mbar"}
